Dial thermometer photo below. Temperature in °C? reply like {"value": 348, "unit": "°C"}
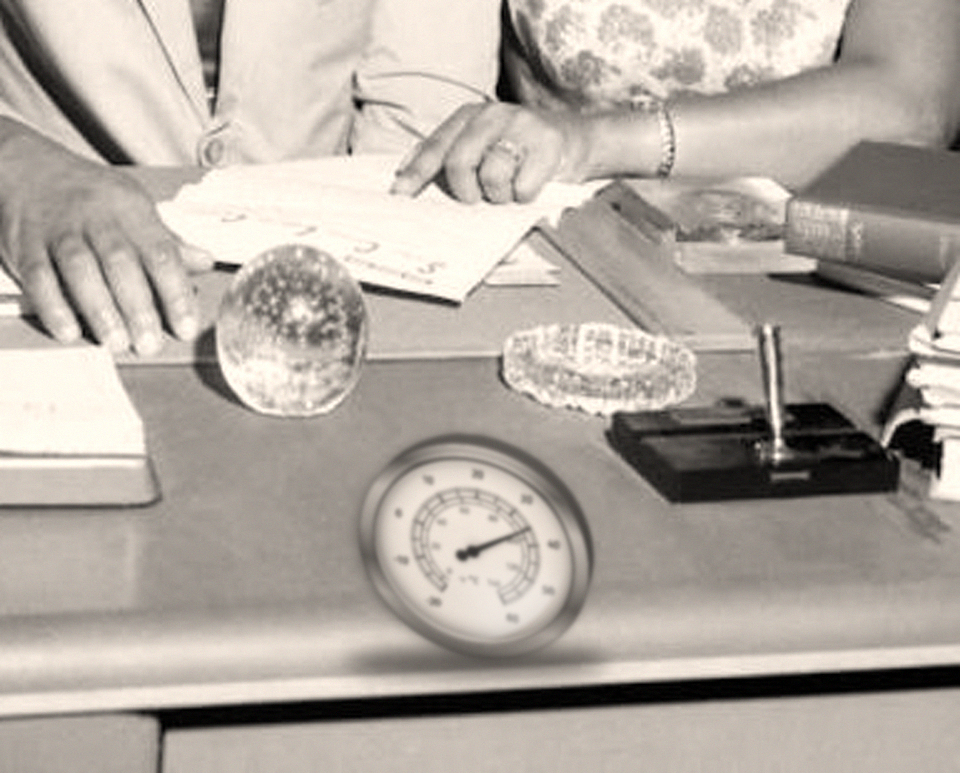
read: {"value": 35, "unit": "°C"}
